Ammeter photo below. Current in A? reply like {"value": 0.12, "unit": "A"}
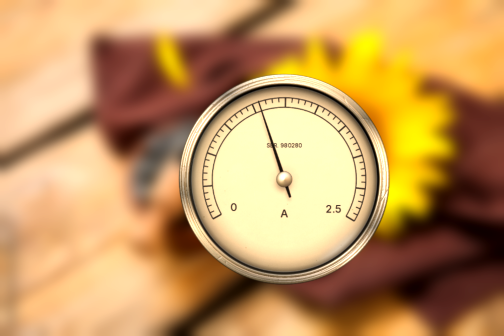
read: {"value": 1.05, "unit": "A"}
